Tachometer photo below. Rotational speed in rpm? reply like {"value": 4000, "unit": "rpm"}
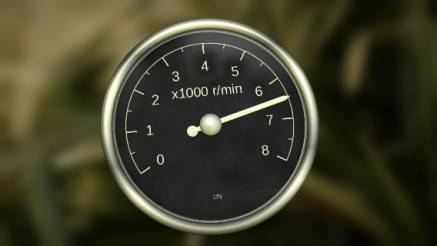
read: {"value": 6500, "unit": "rpm"}
